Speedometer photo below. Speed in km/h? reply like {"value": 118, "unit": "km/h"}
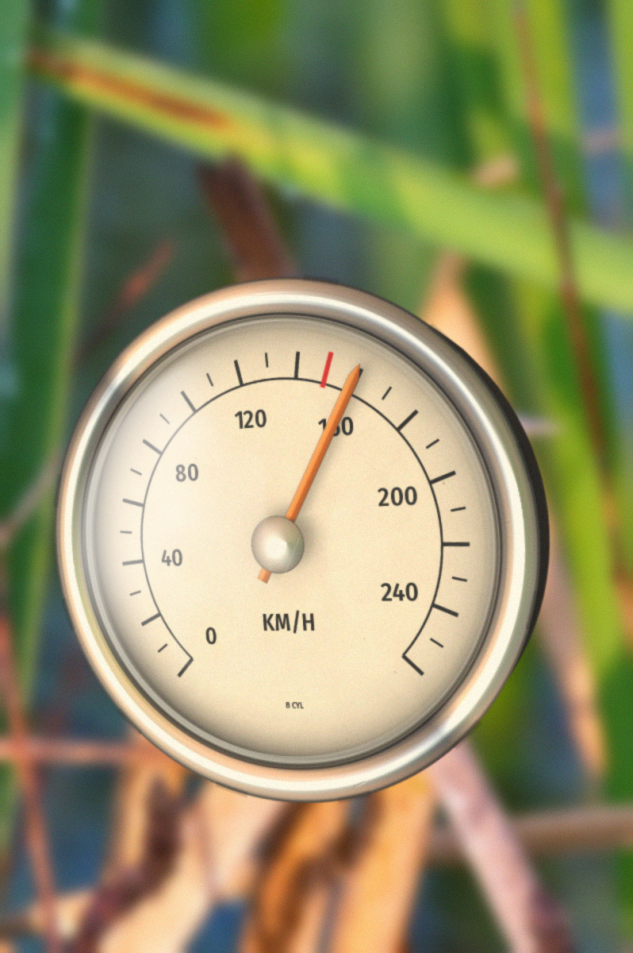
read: {"value": 160, "unit": "km/h"}
